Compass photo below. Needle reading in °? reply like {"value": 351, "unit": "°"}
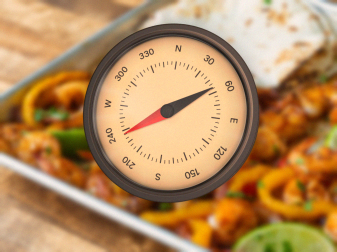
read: {"value": 235, "unit": "°"}
